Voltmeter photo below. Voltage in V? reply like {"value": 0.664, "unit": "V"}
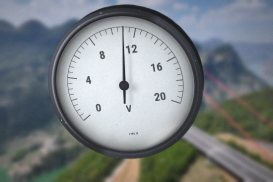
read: {"value": 11, "unit": "V"}
